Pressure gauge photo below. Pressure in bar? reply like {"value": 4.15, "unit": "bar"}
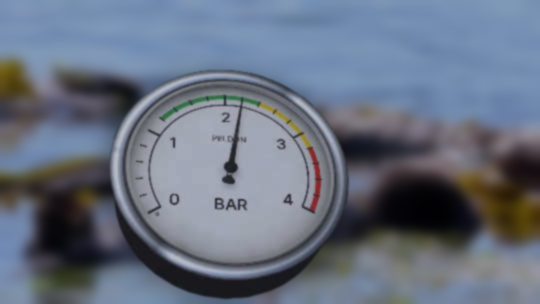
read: {"value": 2.2, "unit": "bar"}
